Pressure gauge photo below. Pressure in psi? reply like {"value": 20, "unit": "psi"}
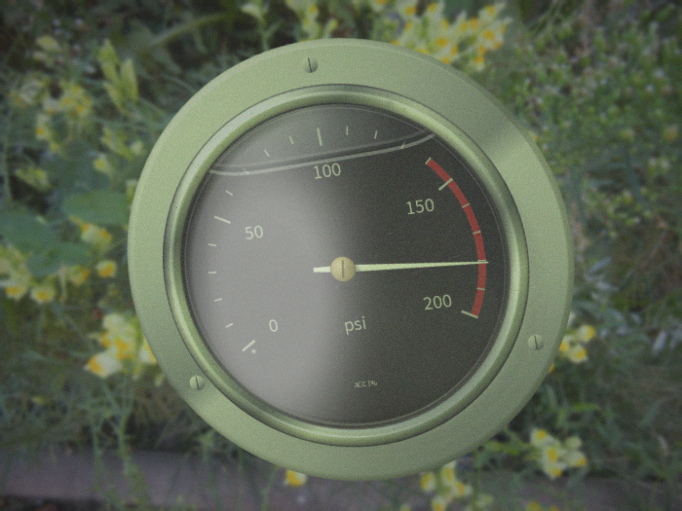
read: {"value": 180, "unit": "psi"}
